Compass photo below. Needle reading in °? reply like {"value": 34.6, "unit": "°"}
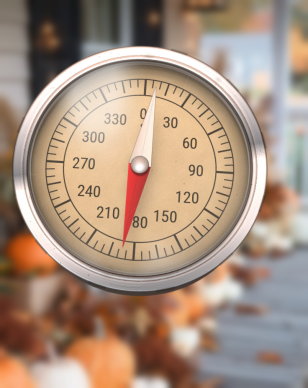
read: {"value": 187.5, "unit": "°"}
